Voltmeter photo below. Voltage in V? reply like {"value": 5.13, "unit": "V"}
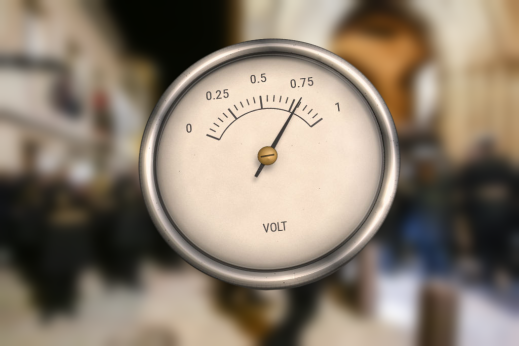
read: {"value": 0.8, "unit": "V"}
